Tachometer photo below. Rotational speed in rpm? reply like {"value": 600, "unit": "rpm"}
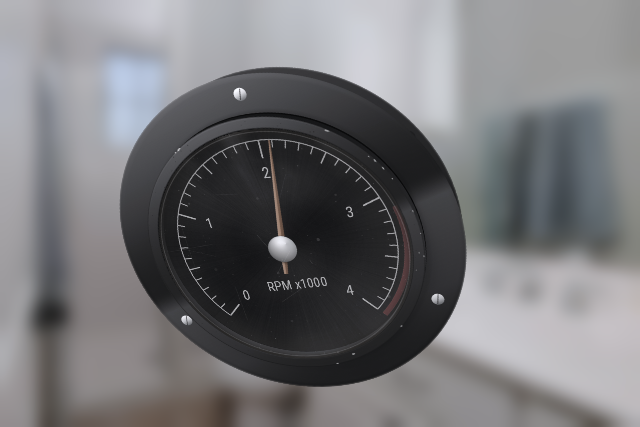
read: {"value": 2100, "unit": "rpm"}
